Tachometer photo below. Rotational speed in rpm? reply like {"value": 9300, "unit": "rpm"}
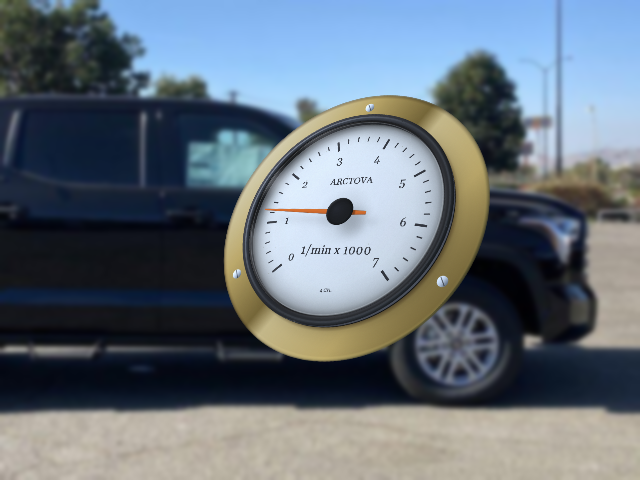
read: {"value": 1200, "unit": "rpm"}
